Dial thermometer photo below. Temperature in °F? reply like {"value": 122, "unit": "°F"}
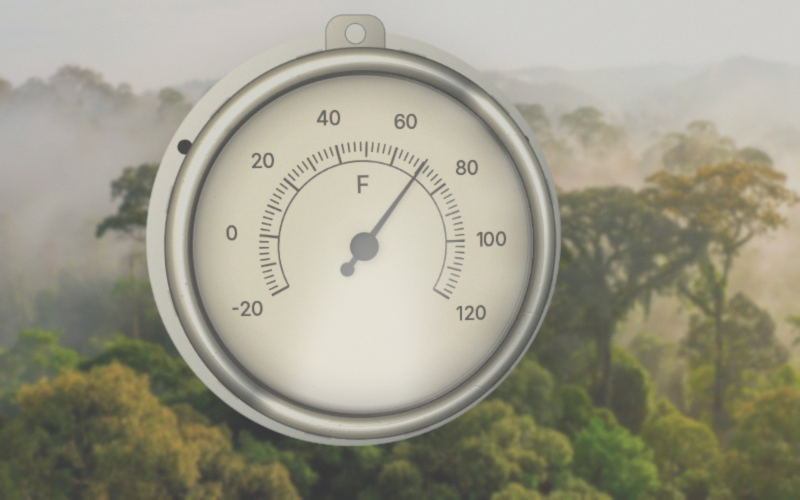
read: {"value": 70, "unit": "°F"}
